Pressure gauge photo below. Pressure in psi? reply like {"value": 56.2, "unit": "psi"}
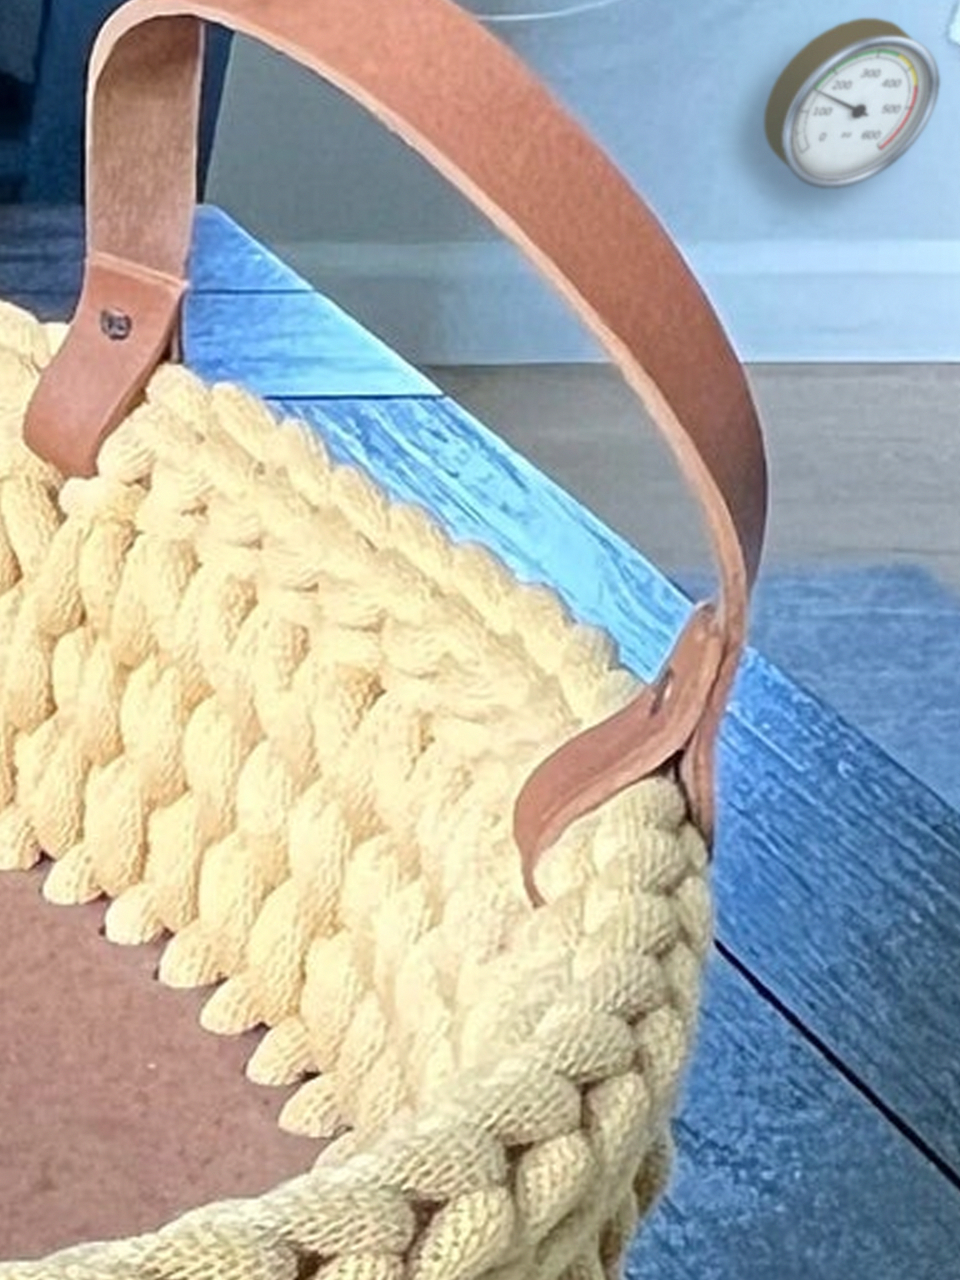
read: {"value": 150, "unit": "psi"}
